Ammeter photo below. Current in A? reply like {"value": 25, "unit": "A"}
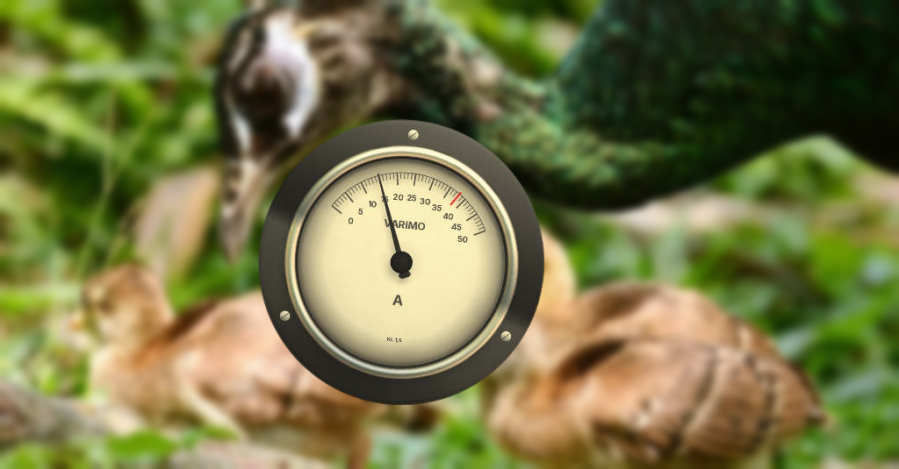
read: {"value": 15, "unit": "A"}
